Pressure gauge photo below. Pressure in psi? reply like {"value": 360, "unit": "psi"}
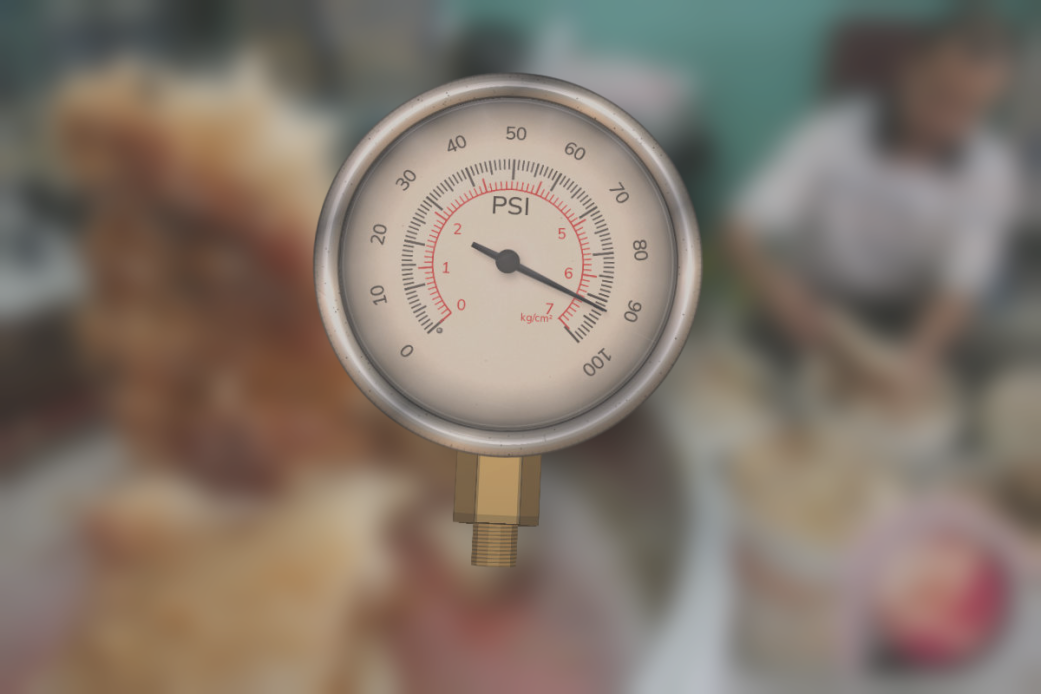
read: {"value": 92, "unit": "psi"}
